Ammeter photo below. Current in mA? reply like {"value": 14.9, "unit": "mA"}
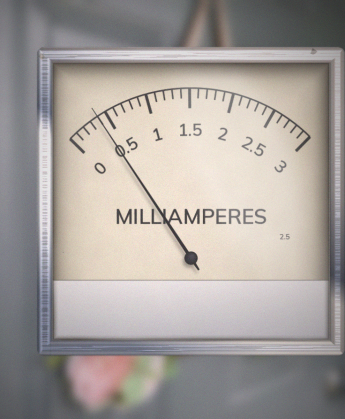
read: {"value": 0.4, "unit": "mA"}
